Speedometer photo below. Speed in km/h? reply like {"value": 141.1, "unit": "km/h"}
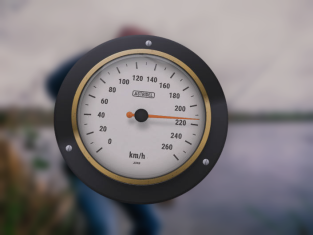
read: {"value": 215, "unit": "km/h"}
